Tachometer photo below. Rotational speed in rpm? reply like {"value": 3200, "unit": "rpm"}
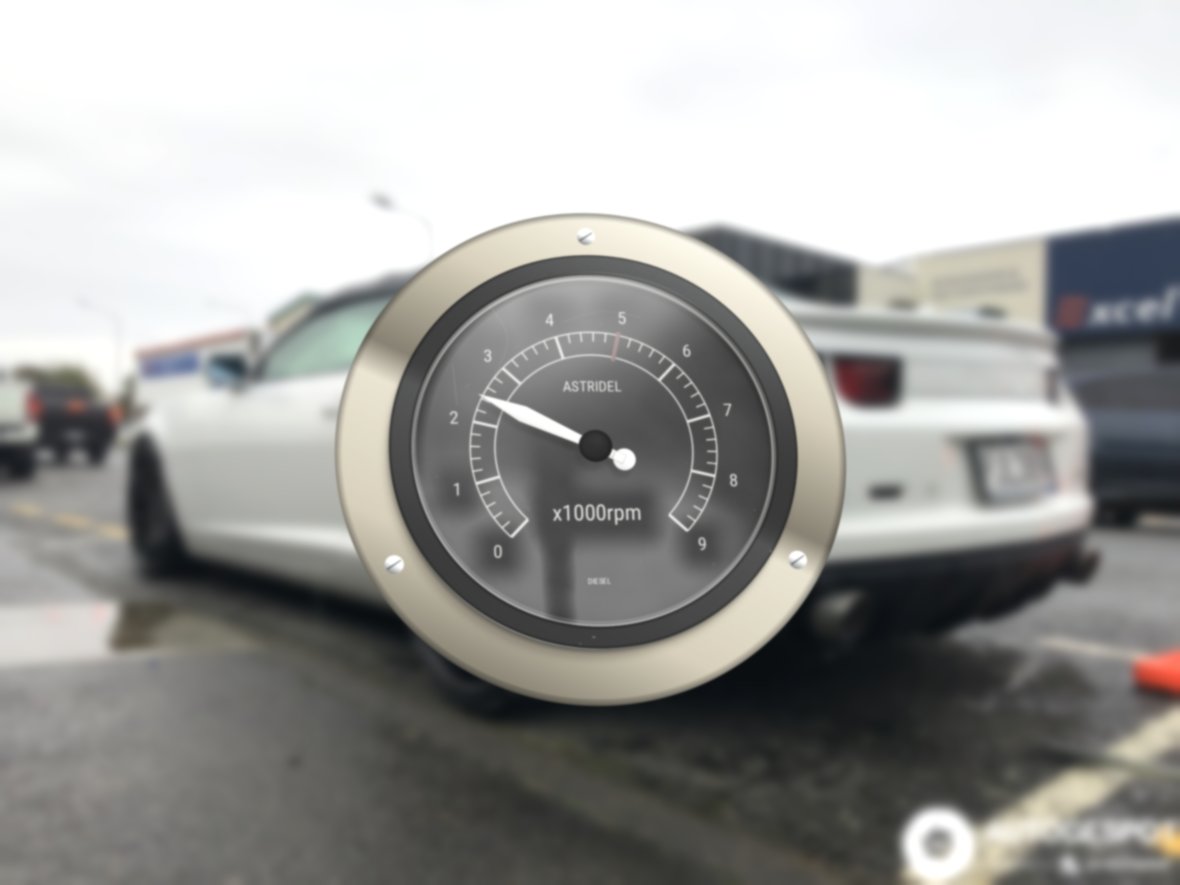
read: {"value": 2400, "unit": "rpm"}
